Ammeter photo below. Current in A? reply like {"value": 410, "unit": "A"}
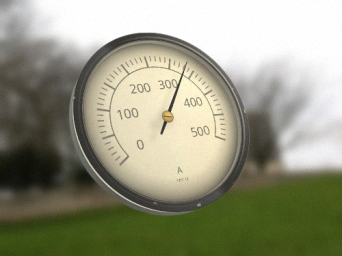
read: {"value": 330, "unit": "A"}
